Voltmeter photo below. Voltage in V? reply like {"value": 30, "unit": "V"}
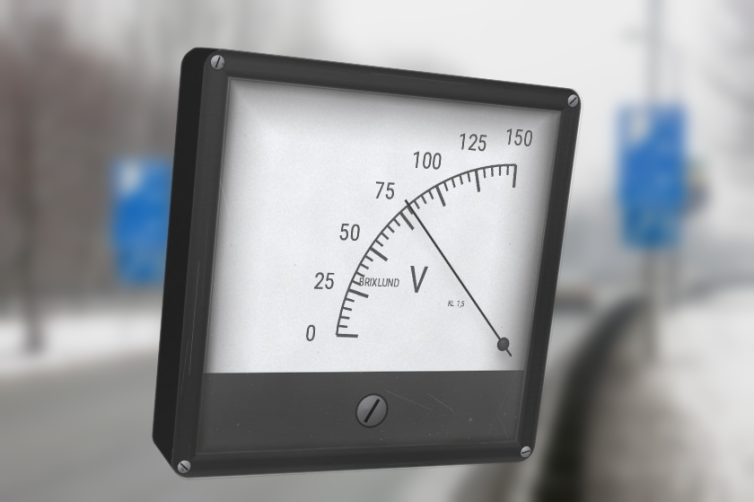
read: {"value": 80, "unit": "V"}
